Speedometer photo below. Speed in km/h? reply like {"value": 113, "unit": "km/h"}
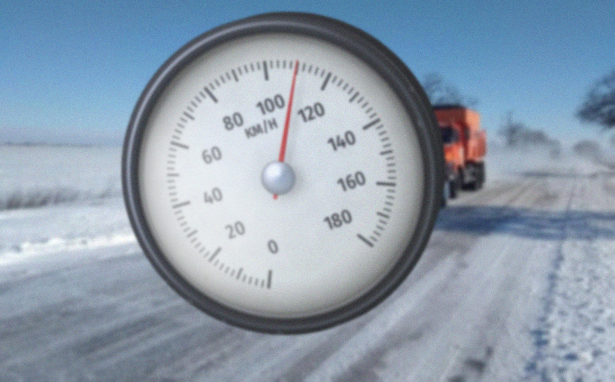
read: {"value": 110, "unit": "km/h"}
